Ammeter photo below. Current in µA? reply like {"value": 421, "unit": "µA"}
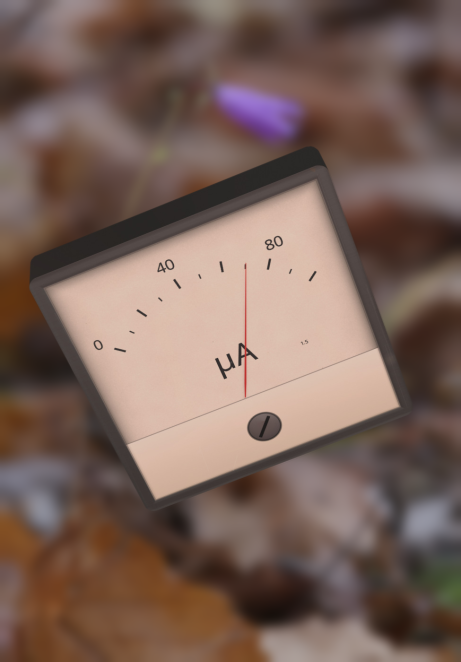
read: {"value": 70, "unit": "µA"}
